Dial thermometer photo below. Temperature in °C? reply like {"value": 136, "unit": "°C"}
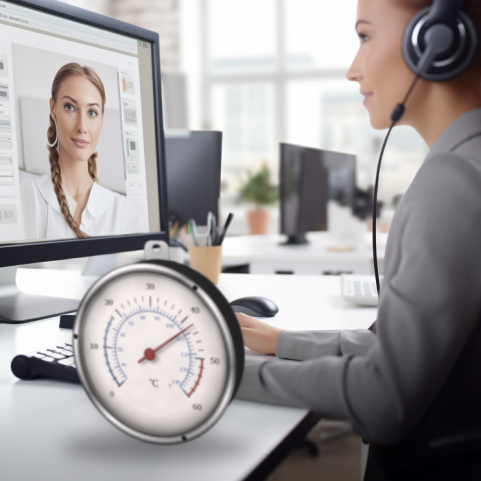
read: {"value": 42, "unit": "°C"}
